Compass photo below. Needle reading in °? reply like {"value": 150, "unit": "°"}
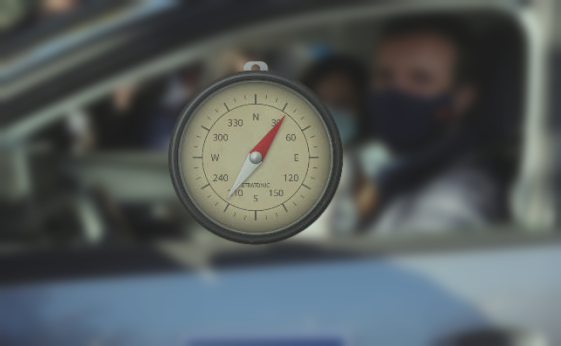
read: {"value": 35, "unit": "°"}
